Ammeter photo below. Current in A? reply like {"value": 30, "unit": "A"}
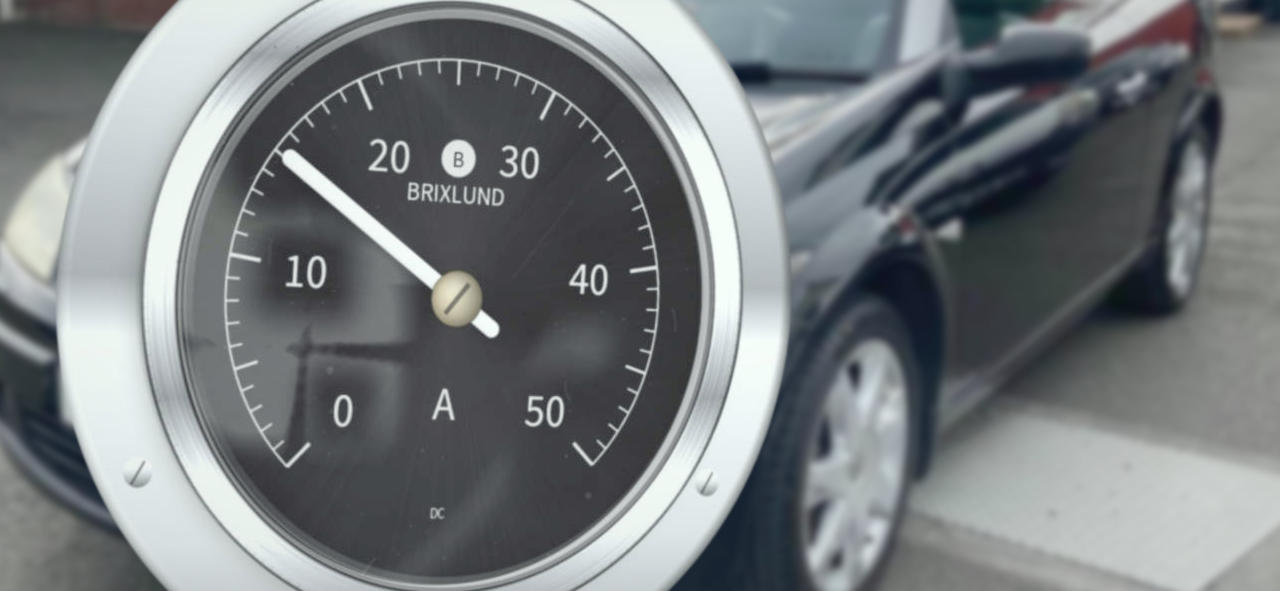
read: {"value": 15, "unit": "A"}
